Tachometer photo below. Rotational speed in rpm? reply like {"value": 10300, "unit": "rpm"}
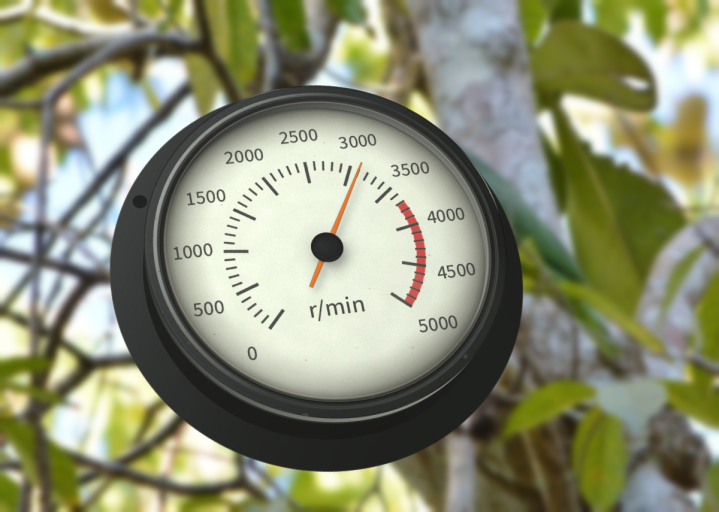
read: {"value": 3100, "unit": "rpm"}
